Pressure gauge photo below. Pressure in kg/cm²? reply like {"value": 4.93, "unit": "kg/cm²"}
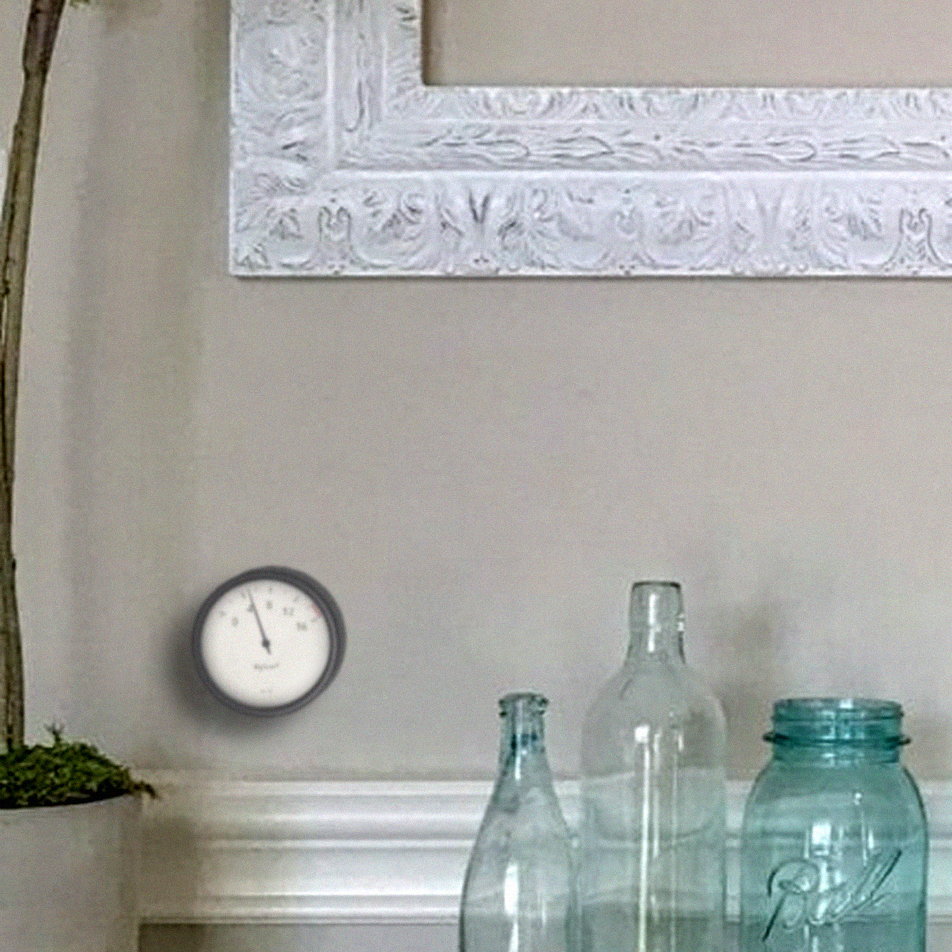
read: {"value": 5, "unit": "kg/cm²"}
